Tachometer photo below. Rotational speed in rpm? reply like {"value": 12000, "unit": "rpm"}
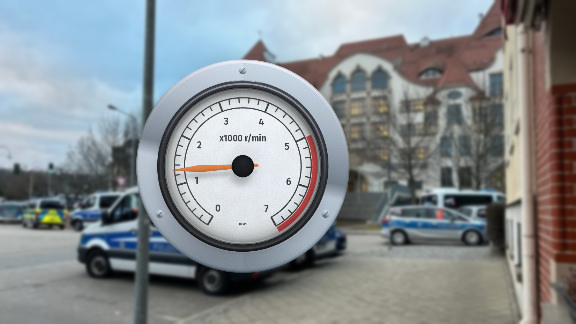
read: {"value": 1300, "unit": "rpm"}
